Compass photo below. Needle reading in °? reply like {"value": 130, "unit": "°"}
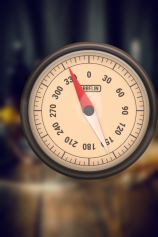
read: {"value": 335, "unit": "°"}
